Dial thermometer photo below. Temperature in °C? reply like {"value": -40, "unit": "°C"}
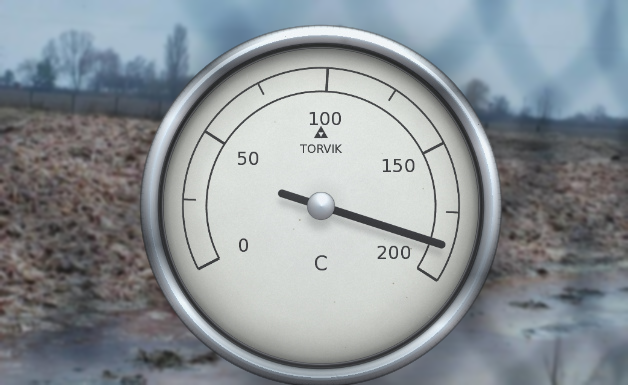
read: {"value": 187.5, "unit": "°C"}
